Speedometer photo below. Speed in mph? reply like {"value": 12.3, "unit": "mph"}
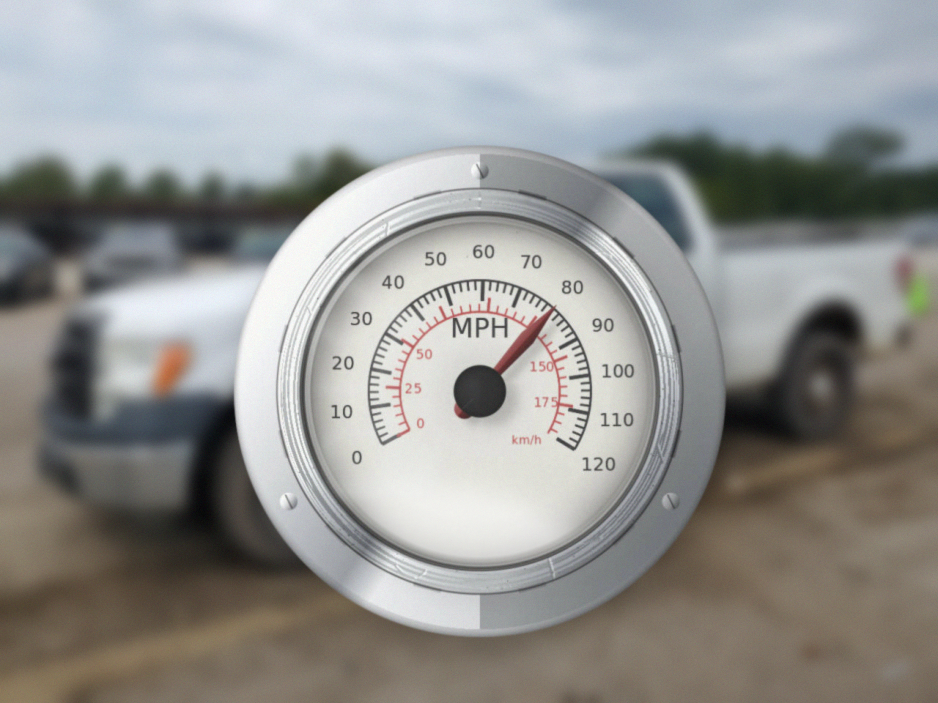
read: {"value": 80, "unit": "mph"}
